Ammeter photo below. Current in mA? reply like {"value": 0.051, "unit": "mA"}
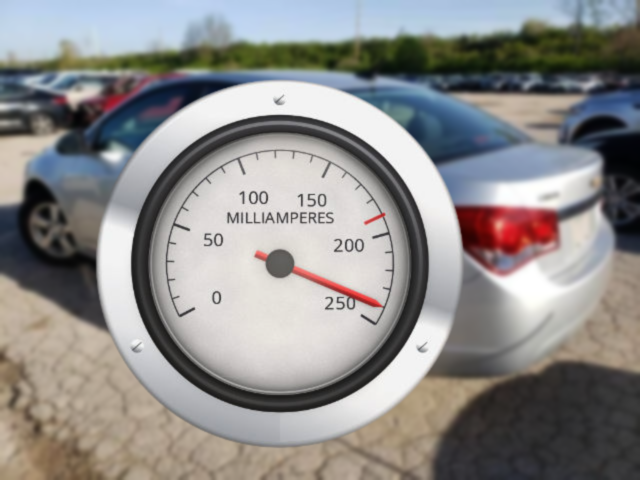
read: {"value": 240, "unit": "mA"}
